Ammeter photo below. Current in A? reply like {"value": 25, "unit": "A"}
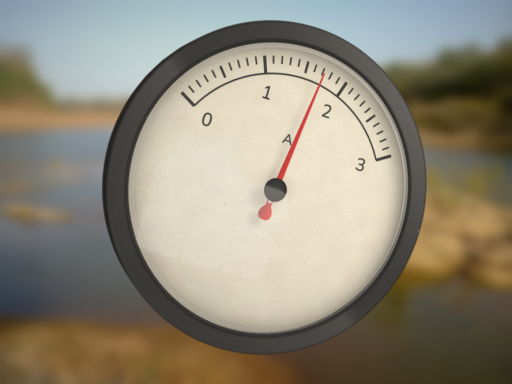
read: {"value": 1.7, "unit": "A"}
